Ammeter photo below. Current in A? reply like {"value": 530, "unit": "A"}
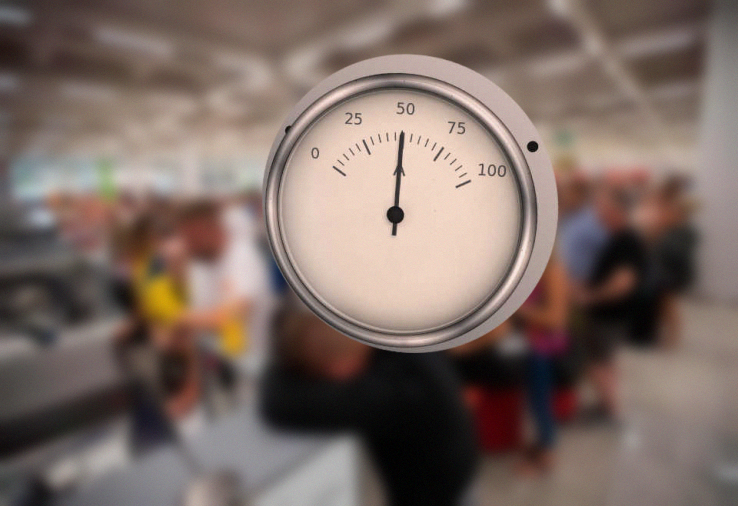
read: {"value": 50, "unit": "A"}
